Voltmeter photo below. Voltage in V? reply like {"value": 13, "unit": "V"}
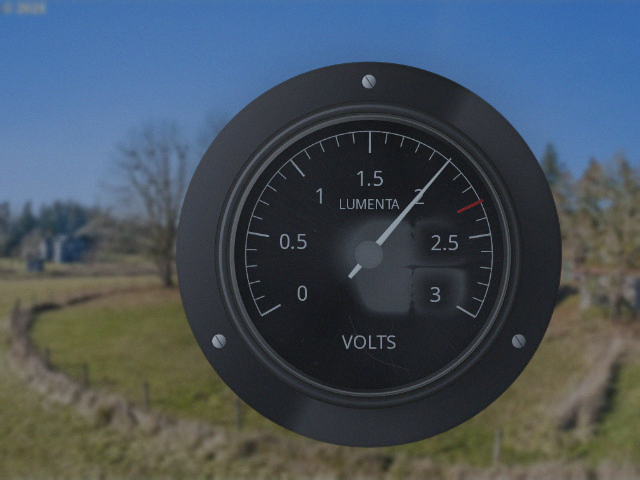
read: {"value": 2, "unit": "V"}
